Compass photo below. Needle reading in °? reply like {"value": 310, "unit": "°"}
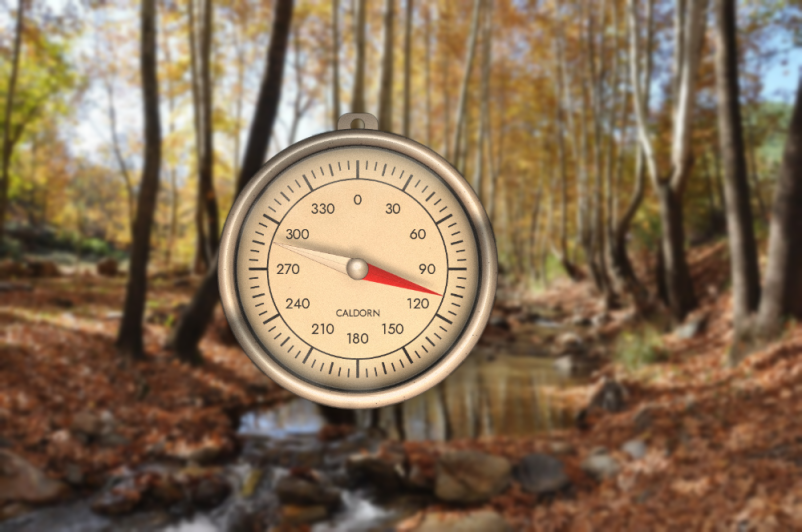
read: {"value": 107.5, "unit": "°"}
